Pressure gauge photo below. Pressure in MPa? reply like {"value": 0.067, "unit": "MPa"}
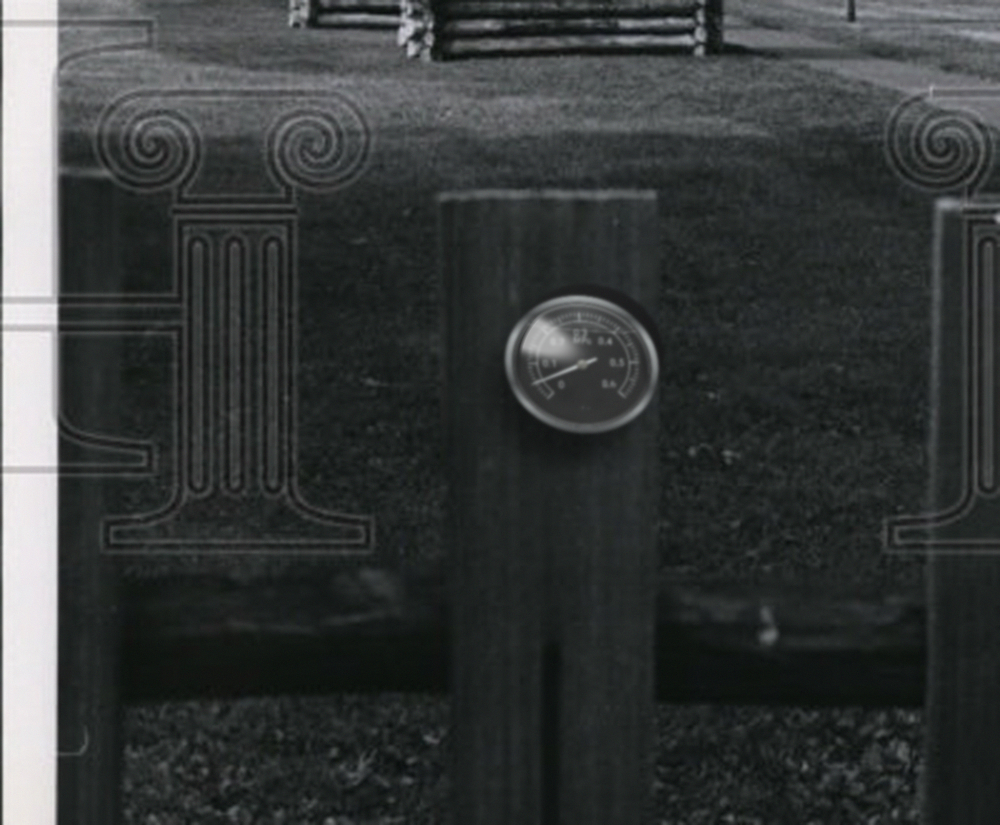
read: {"value": 0.05, "unit": "MPa"}
